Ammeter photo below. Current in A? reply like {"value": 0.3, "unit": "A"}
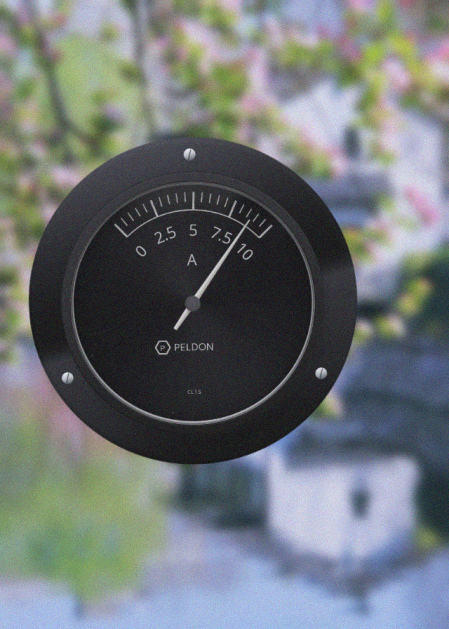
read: {"value": 8.75, "unit": "A"}
